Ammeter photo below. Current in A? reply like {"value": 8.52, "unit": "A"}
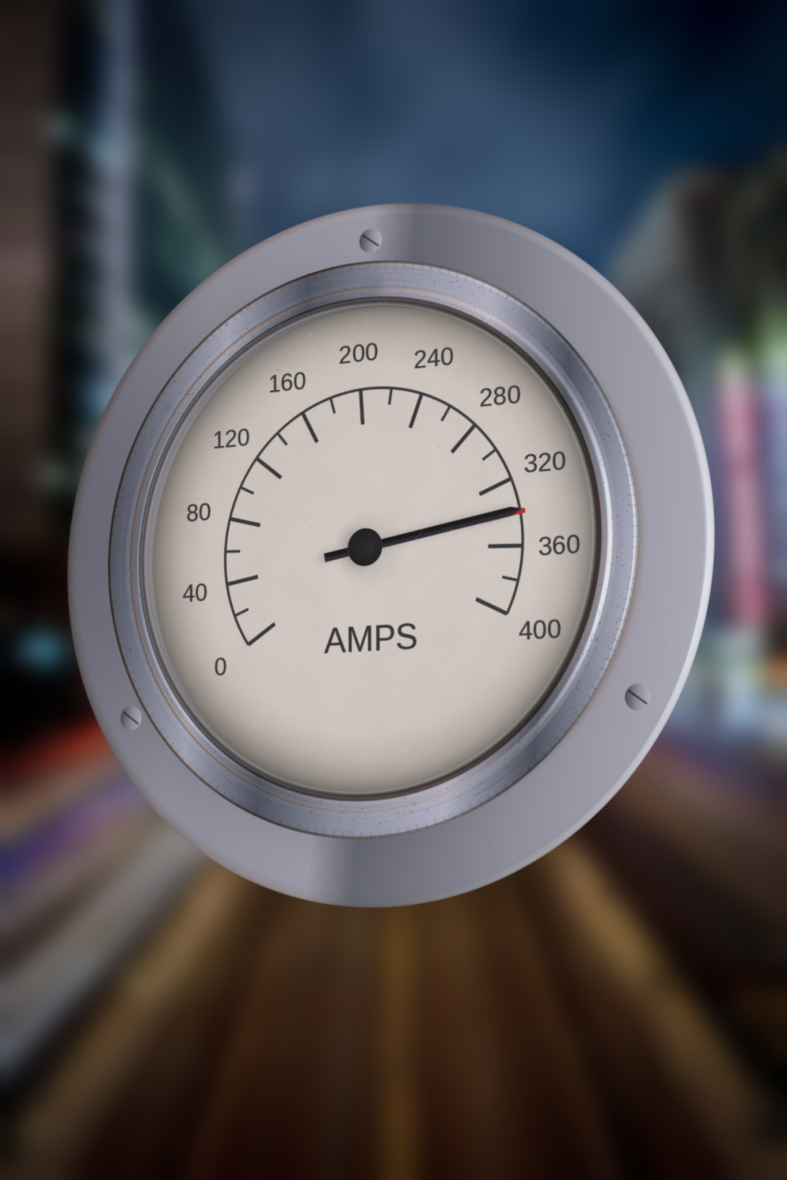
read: {"value": 340, "unit": "A"}
